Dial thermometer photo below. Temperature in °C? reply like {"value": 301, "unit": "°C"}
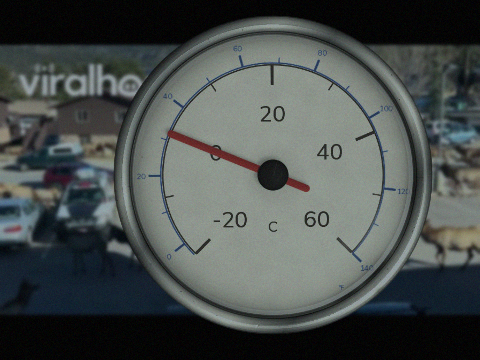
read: {"value": 0, "unit": "°C"}
